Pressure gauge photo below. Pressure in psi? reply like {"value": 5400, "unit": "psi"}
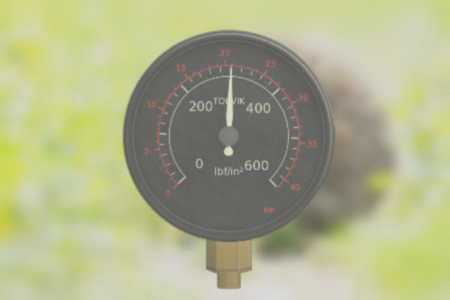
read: {"value": 300, "unit": "psi"}
